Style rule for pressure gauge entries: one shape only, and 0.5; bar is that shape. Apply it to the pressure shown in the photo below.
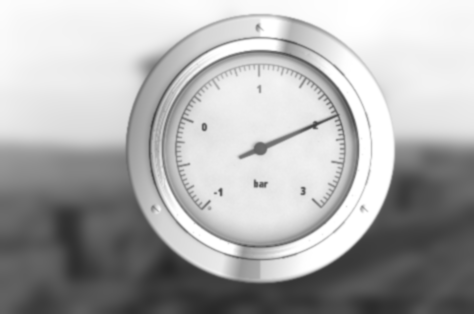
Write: 2; bar
